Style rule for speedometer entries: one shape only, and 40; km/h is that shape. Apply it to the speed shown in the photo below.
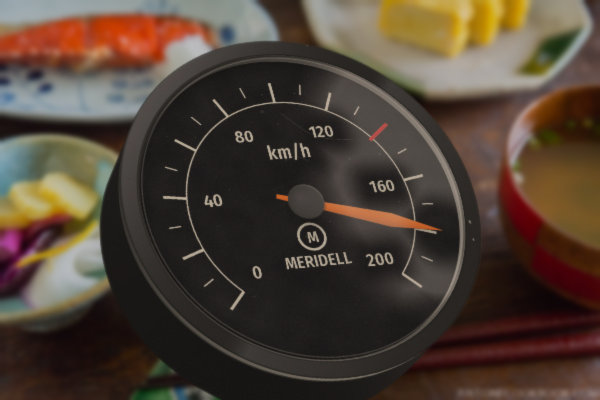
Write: 180; km/h
